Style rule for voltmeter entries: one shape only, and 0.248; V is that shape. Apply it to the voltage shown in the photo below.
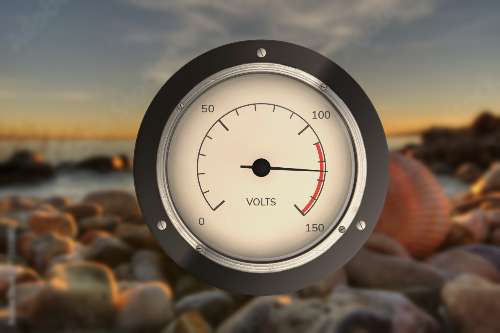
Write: 125; V
